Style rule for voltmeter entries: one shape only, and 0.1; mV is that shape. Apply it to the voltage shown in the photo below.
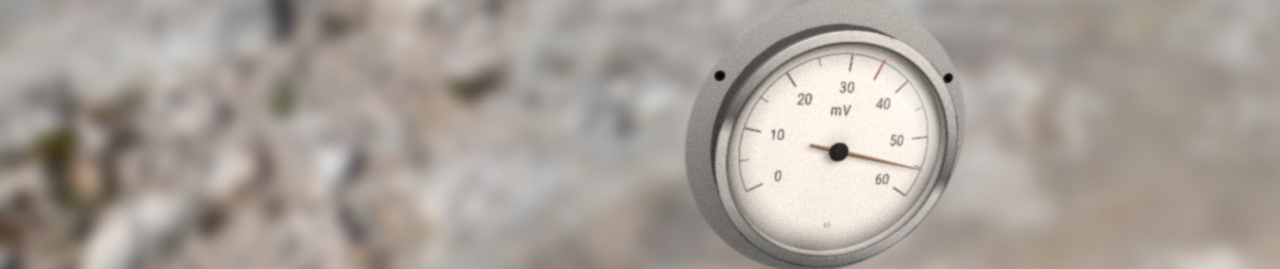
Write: 55; mV
